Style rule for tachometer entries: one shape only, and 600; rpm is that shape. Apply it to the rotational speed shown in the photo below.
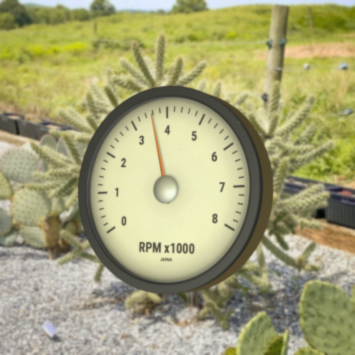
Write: 3600; rpm
